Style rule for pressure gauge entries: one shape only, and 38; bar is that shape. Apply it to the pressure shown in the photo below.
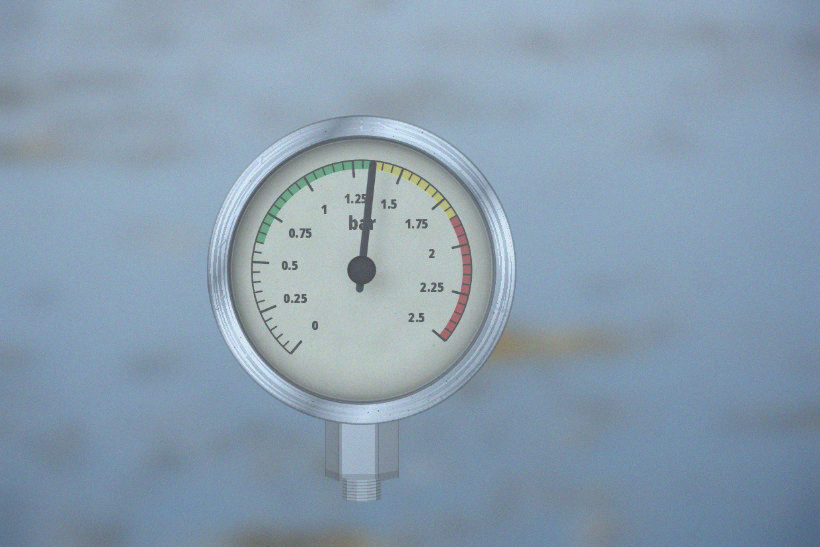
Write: 1.35; bar
